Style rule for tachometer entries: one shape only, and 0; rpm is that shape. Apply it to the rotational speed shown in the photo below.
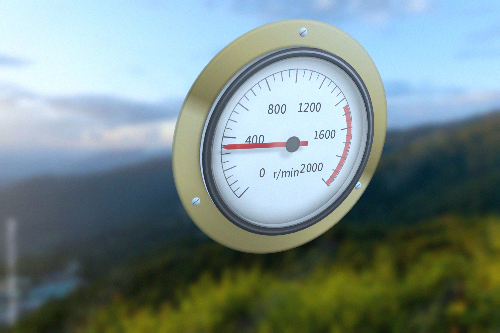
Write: 350; rpm
